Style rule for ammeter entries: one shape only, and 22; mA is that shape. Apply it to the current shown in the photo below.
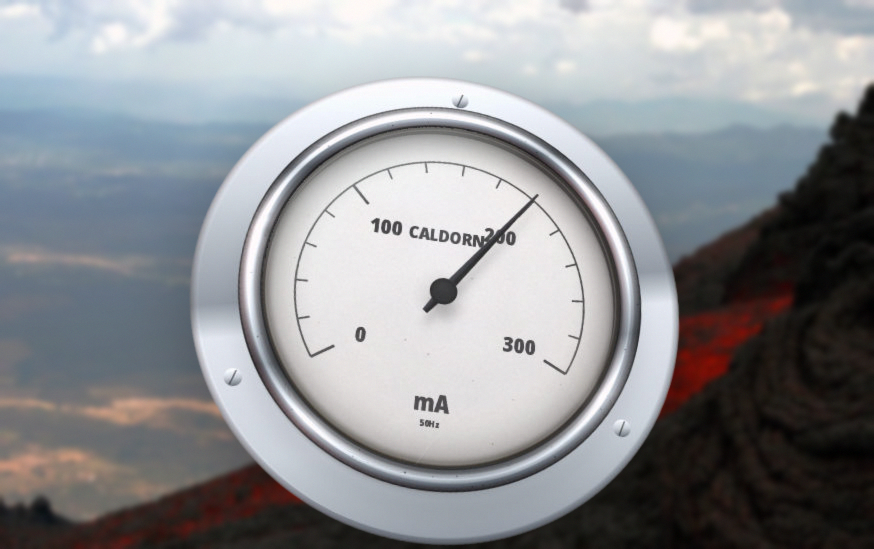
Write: 200; mA
